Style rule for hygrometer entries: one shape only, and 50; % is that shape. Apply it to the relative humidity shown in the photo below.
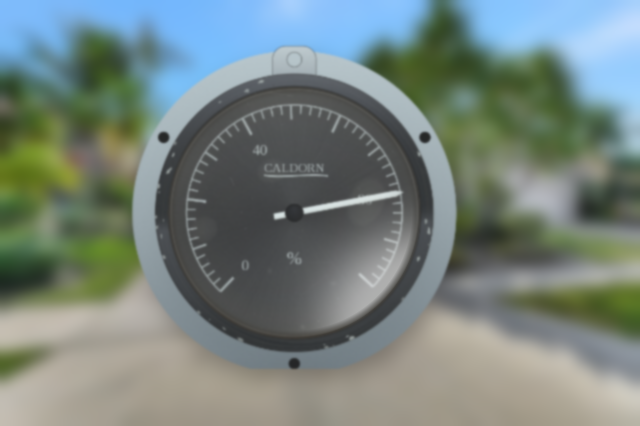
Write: 80; %
